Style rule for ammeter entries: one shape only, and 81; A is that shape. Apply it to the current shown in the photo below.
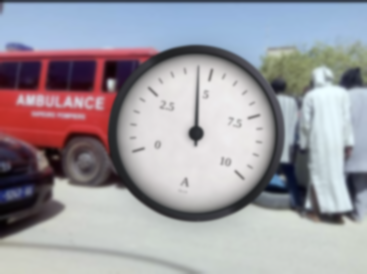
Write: 4.5; A
